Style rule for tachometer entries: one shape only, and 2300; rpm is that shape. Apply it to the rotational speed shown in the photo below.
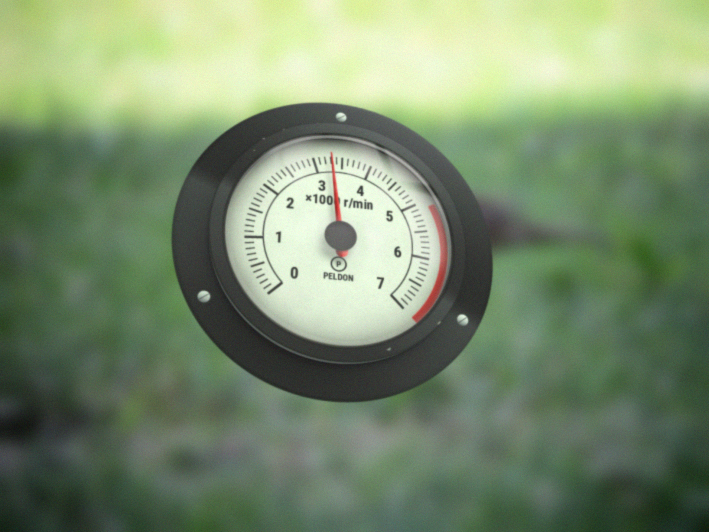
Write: 3300; rpm
